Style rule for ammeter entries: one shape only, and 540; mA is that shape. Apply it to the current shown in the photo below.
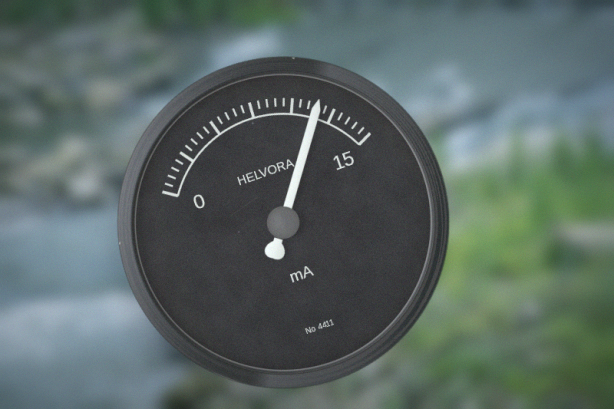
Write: 11.5; mA
